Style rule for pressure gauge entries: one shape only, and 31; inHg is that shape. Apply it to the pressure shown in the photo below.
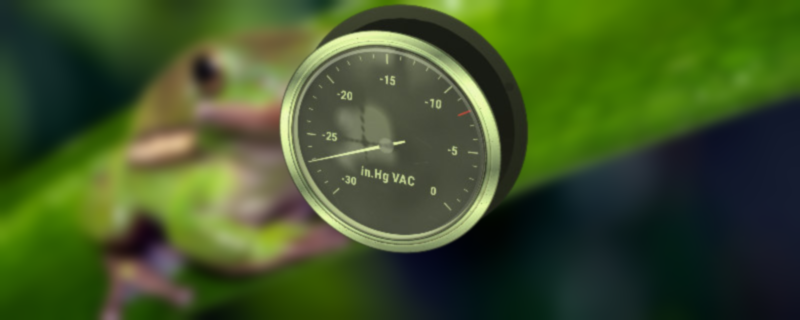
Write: -27; inHg
